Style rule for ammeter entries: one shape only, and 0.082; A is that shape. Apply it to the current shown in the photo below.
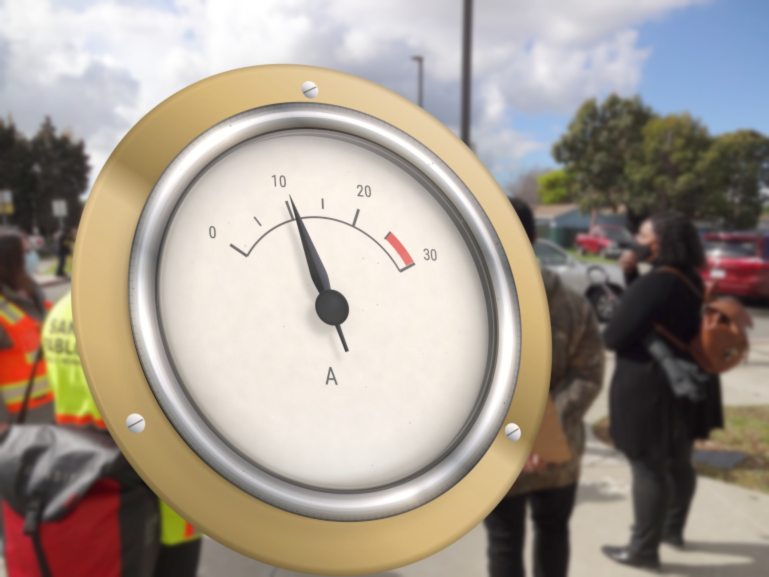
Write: 10; A
